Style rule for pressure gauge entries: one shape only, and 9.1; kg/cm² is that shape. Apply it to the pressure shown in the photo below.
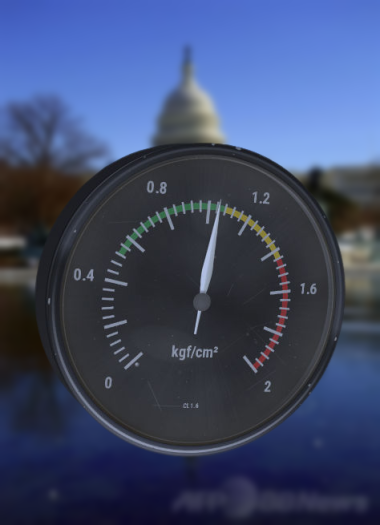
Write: 1.04; kg/cm²
